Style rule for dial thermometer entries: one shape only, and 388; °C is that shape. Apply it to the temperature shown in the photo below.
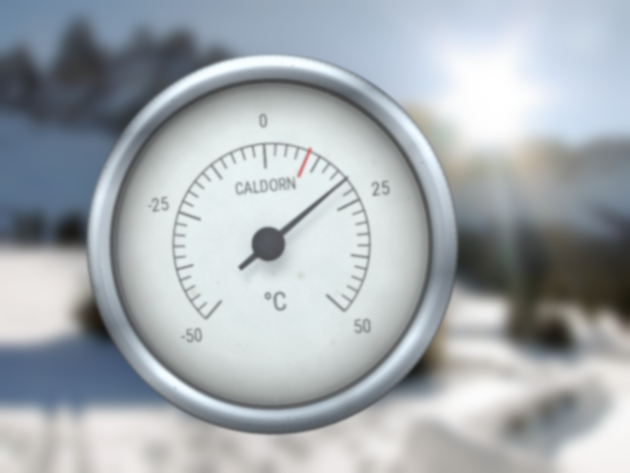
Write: 20; °C
